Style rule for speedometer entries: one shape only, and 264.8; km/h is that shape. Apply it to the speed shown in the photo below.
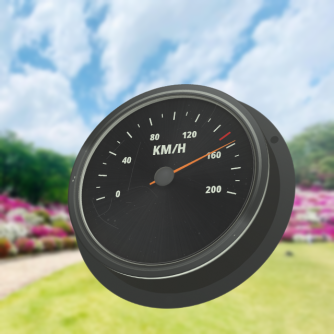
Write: 160; km/h
